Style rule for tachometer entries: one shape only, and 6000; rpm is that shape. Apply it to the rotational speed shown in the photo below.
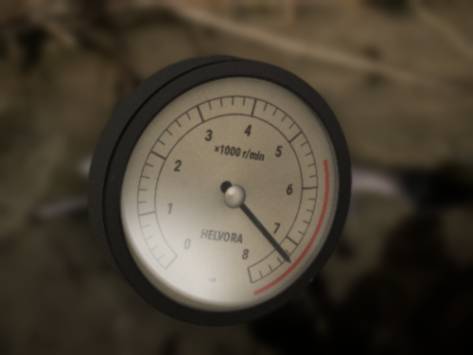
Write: 7300; rpm
